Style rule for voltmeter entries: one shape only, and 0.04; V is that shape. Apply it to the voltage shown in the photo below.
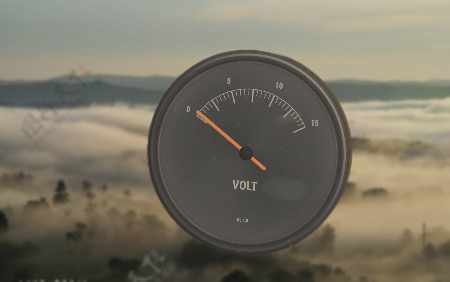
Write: 0.5; V
